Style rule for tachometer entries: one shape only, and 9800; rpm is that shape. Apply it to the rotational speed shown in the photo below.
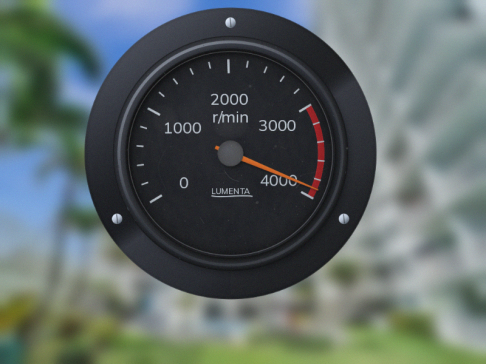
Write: 3900; rpm
